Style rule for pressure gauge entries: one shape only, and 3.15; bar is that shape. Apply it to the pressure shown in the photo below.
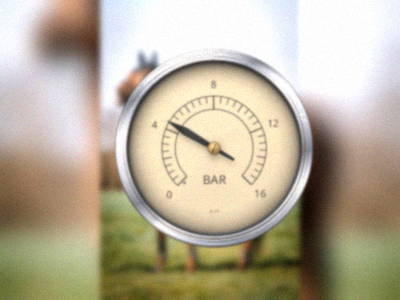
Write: 4.5; bar
